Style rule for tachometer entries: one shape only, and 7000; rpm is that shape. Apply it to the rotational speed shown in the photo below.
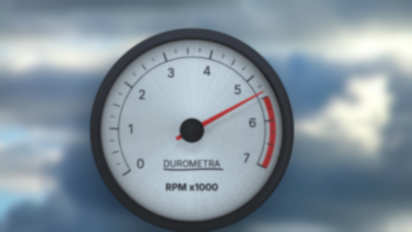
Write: 5375; rpm
